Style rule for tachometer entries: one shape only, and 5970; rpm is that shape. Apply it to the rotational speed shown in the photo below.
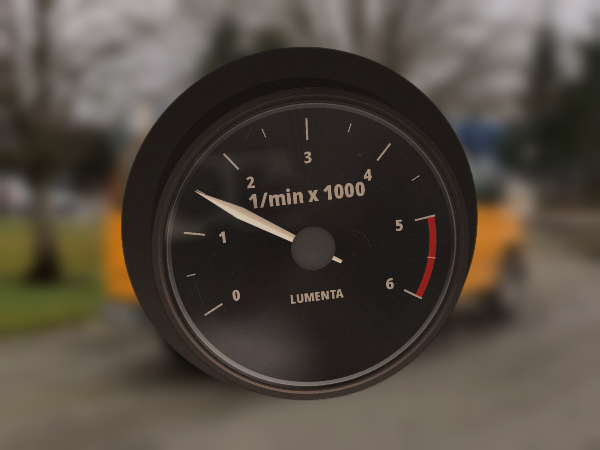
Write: 1500; rpm
